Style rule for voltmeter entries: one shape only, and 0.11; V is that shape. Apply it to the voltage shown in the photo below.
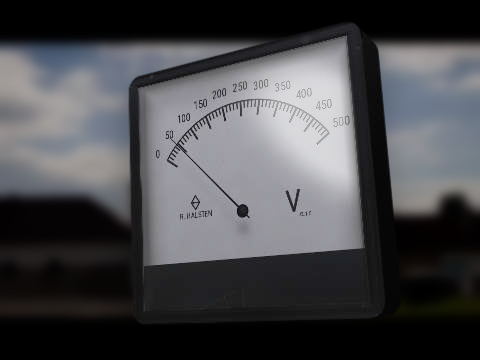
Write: 50; V
